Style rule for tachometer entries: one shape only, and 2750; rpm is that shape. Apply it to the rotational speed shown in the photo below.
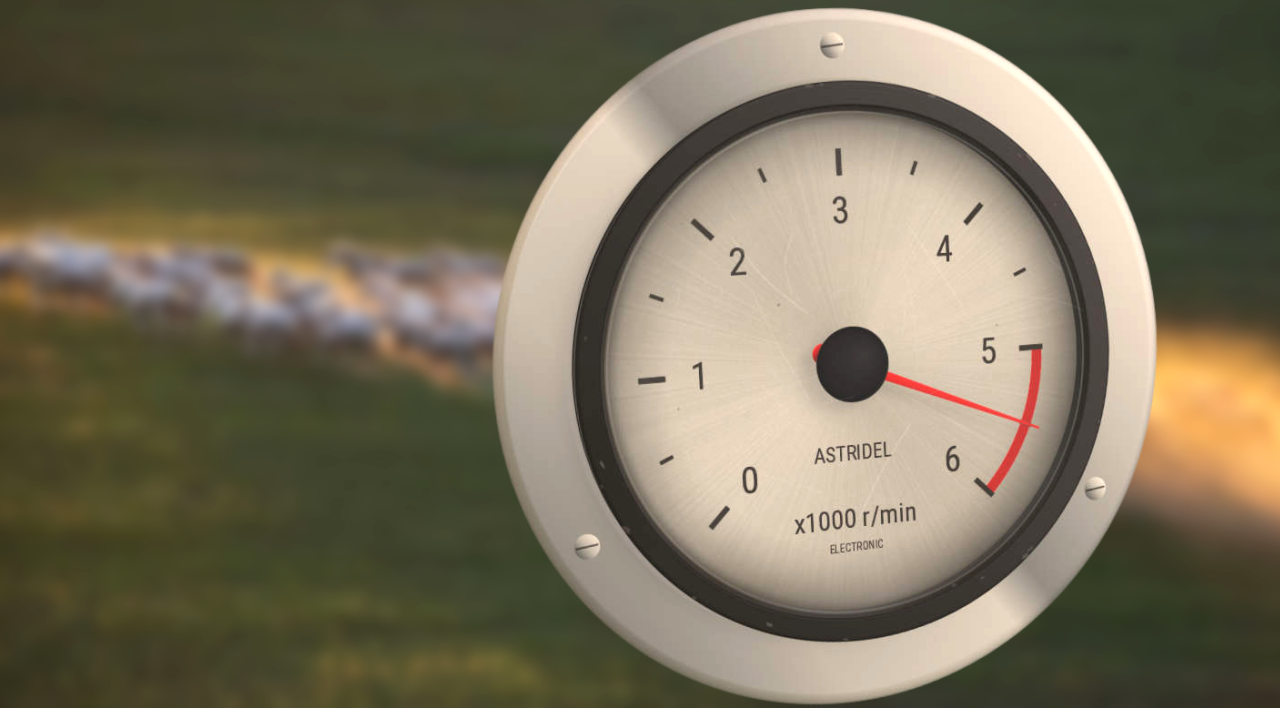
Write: 5500; rpm
